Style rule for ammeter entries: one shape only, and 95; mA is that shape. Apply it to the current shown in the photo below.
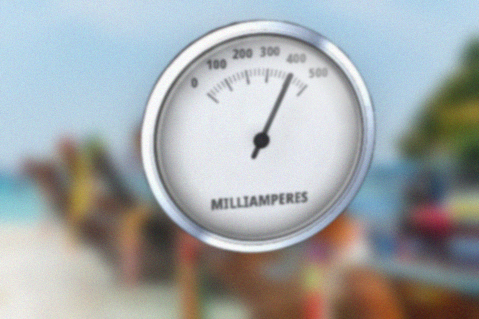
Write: 400; mA
